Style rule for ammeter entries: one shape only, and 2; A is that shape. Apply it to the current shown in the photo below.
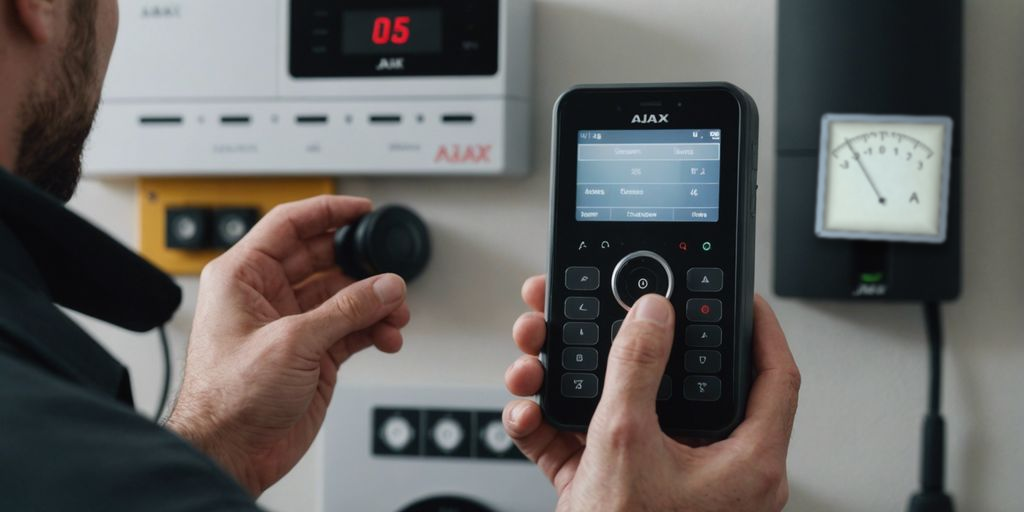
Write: -2; A
